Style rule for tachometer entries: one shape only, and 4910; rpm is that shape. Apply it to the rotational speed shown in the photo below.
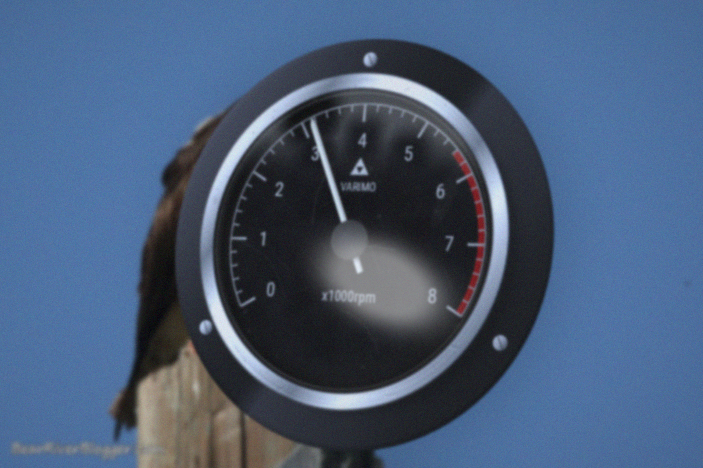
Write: 3200; rpm
